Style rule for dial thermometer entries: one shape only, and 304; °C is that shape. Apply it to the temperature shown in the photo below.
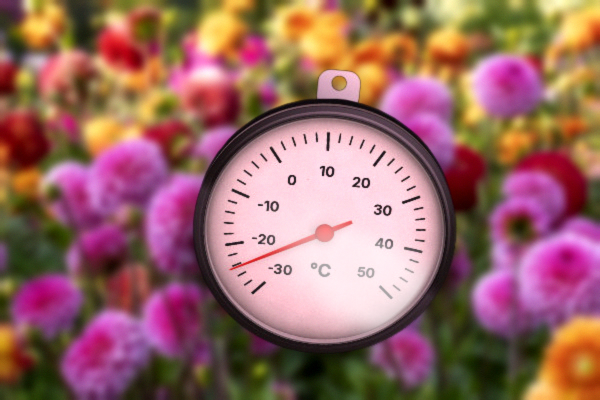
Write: -24; °C
